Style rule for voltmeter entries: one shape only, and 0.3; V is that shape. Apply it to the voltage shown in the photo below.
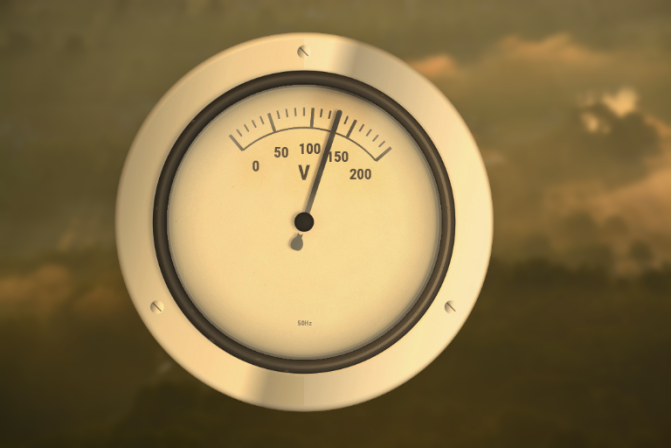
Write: 130; V
